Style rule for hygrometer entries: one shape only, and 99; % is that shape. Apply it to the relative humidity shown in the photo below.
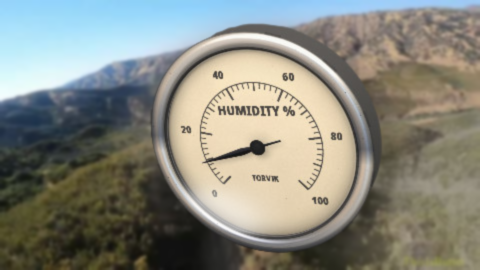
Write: 10; %
